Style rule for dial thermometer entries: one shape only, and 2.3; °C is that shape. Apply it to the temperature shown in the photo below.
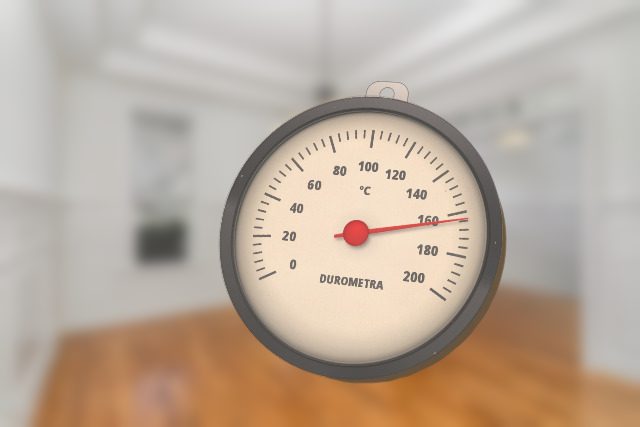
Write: 164; °C
